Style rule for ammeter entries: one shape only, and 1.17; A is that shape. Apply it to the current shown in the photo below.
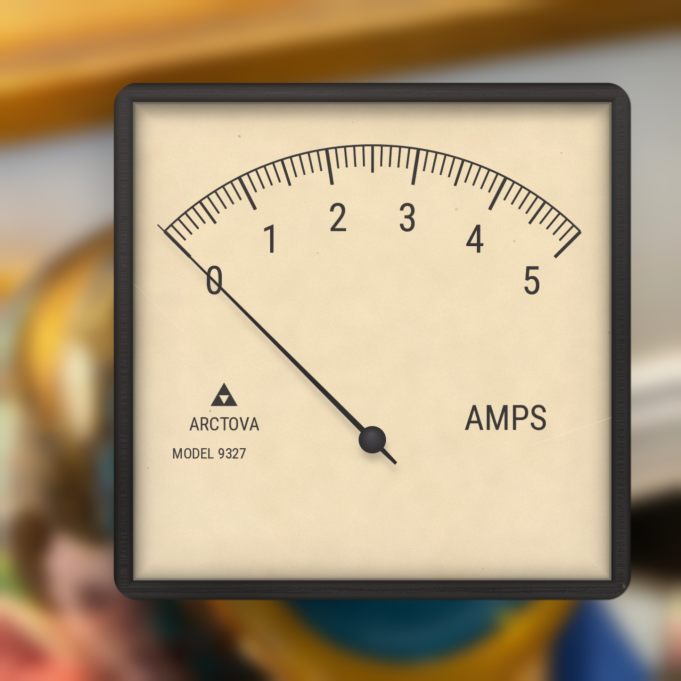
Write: 0; A
